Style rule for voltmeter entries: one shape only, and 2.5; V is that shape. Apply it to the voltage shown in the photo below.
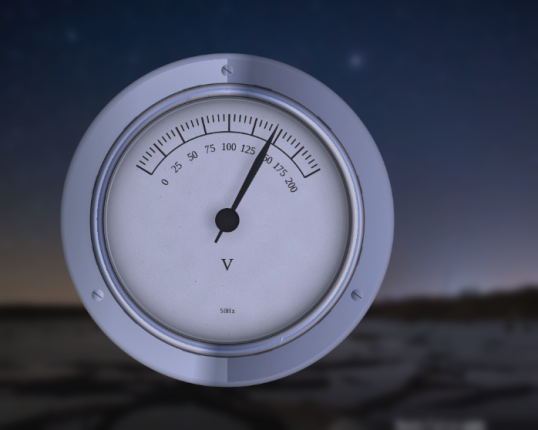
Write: 145; V
